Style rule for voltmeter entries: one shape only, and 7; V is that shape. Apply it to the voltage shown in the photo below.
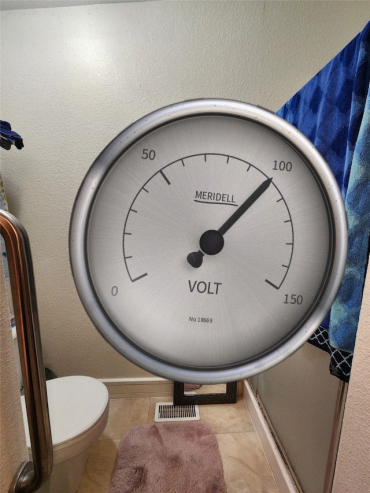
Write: 100; V
